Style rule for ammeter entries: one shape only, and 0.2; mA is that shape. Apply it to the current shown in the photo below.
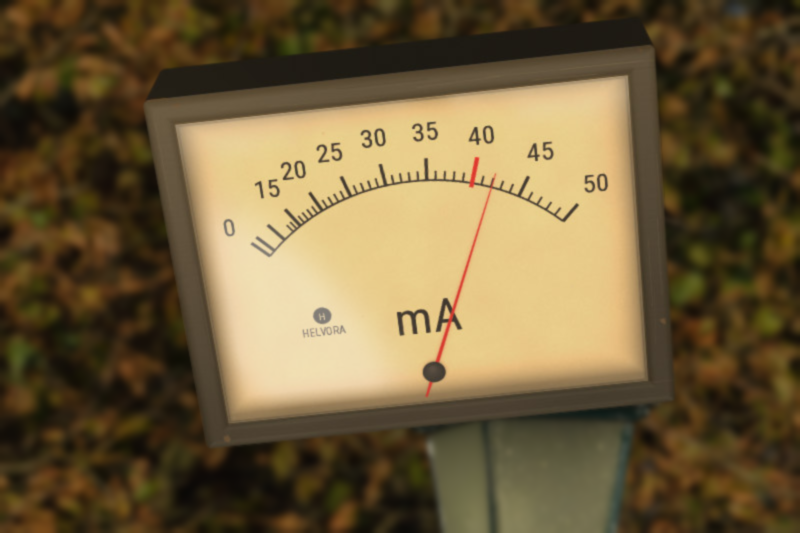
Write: 42; mA
